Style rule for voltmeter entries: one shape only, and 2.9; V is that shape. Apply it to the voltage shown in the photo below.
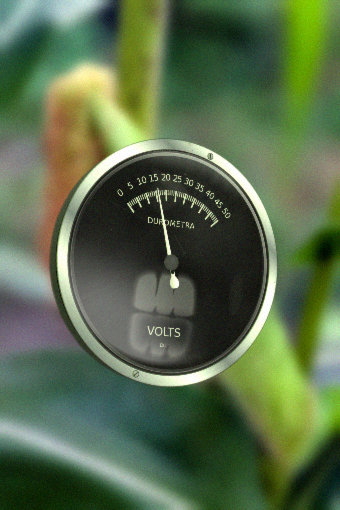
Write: 15; V
